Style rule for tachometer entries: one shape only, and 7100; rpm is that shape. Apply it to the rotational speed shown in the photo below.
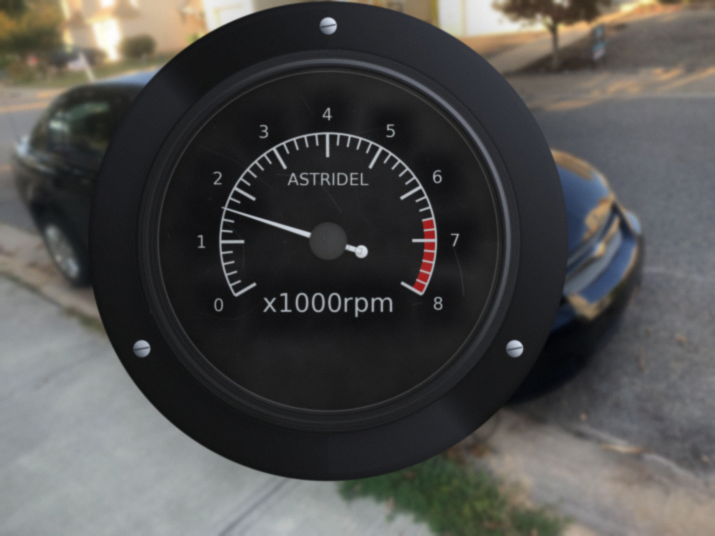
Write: 1600; rpm
